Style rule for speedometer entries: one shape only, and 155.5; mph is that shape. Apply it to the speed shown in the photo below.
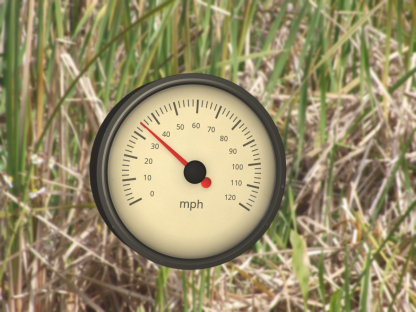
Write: 34; mph
